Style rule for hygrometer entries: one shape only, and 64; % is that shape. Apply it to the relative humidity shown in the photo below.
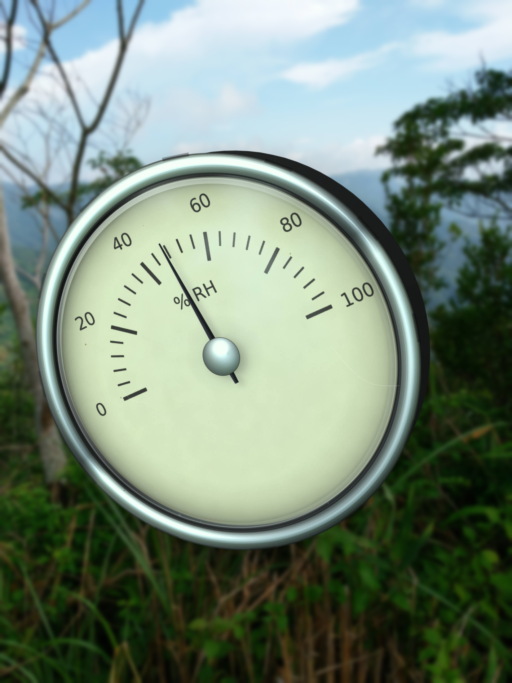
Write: 48; %
